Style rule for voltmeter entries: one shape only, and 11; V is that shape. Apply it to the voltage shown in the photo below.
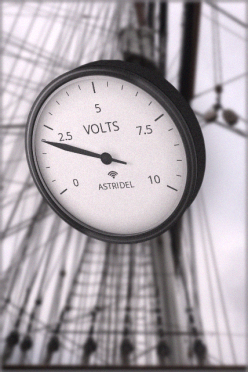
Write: 2; V
